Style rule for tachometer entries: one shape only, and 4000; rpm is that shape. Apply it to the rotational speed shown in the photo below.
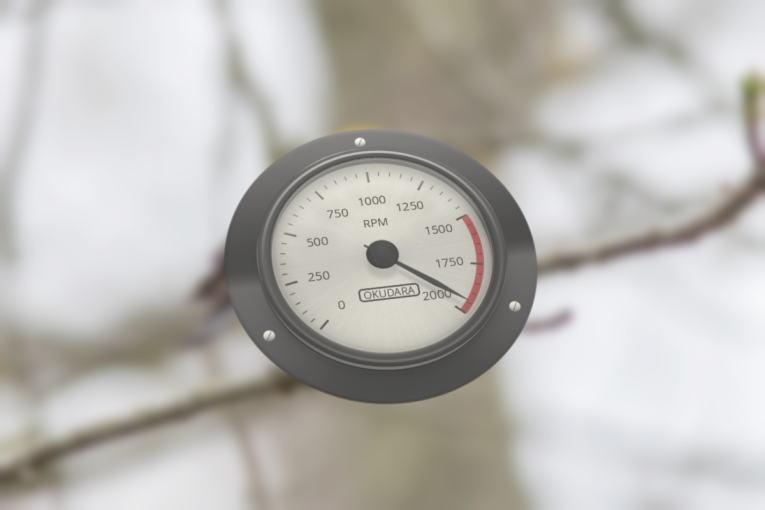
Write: 1950; rpm
